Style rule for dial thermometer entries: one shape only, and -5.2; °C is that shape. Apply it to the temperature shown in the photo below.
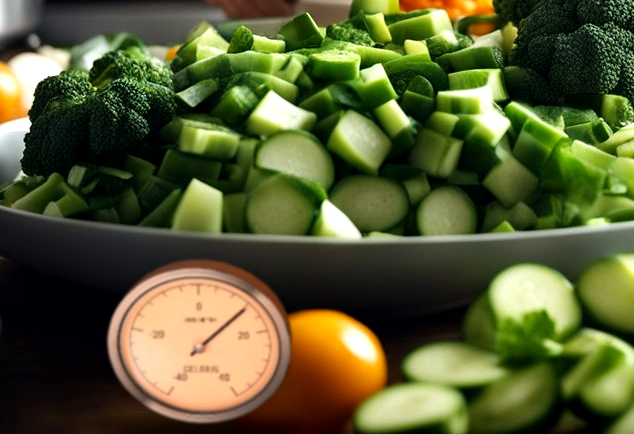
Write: 12; °C
